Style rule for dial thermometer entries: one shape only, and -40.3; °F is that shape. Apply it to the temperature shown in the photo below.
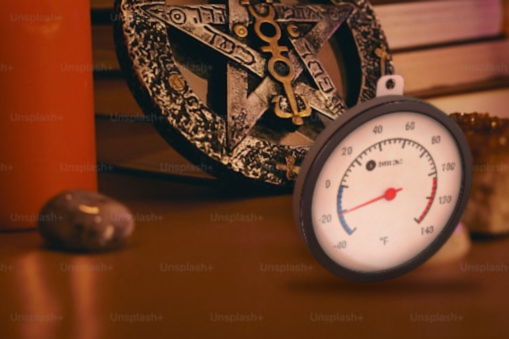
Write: -20; °F
